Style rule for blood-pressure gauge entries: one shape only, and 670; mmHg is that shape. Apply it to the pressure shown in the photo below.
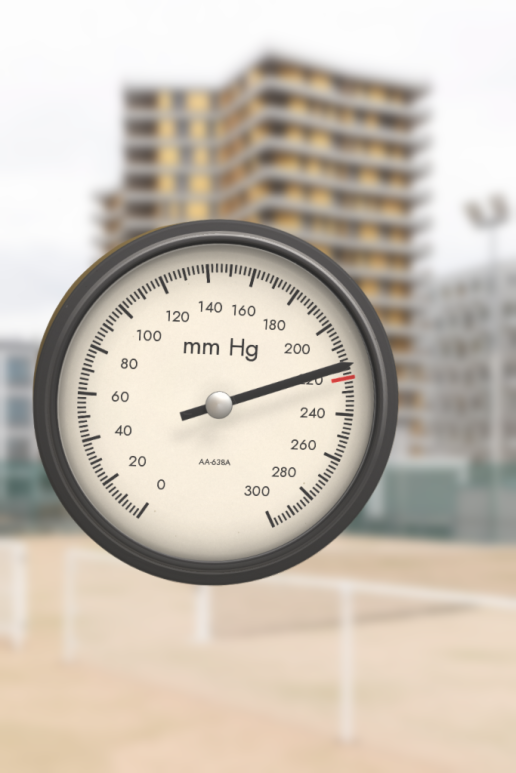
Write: 218; mmHg
